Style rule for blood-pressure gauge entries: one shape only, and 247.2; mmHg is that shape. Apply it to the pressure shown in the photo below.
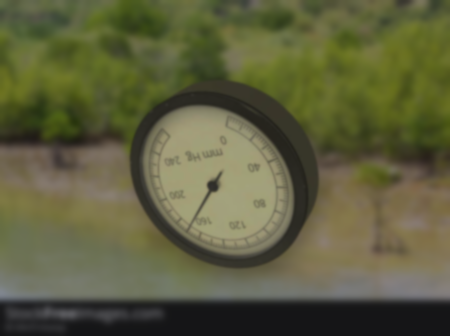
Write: 170; mmHg
